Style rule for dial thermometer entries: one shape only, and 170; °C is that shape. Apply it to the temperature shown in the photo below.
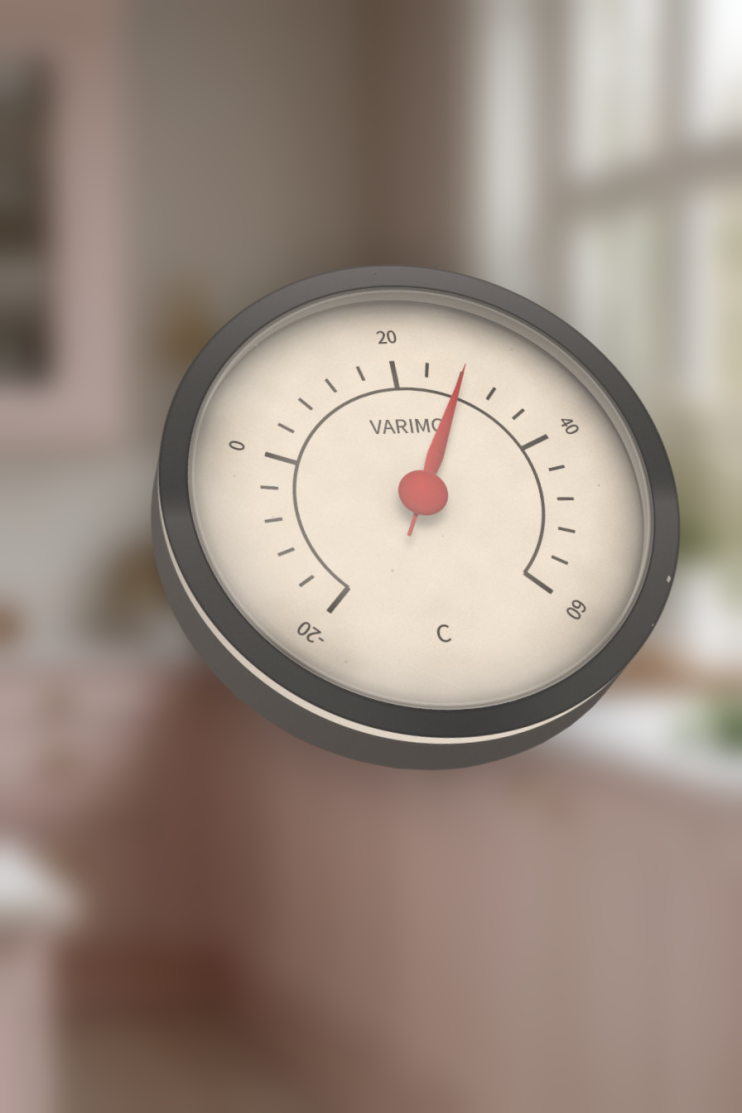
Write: 28; °C
